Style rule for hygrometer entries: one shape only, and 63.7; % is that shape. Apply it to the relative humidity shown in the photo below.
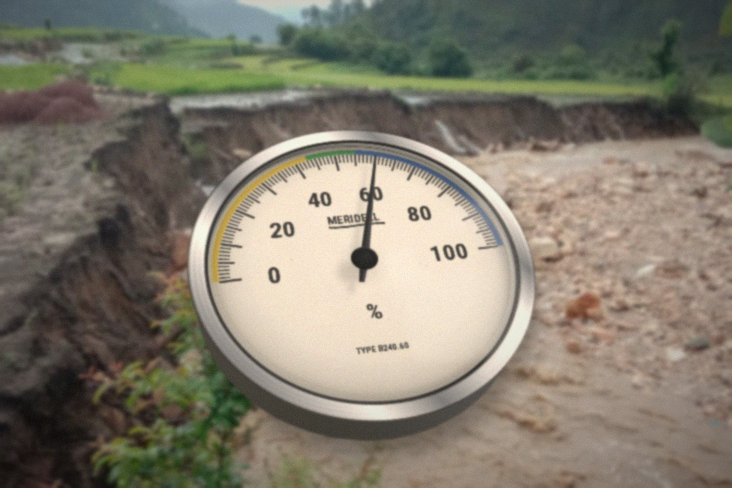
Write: 60; %
